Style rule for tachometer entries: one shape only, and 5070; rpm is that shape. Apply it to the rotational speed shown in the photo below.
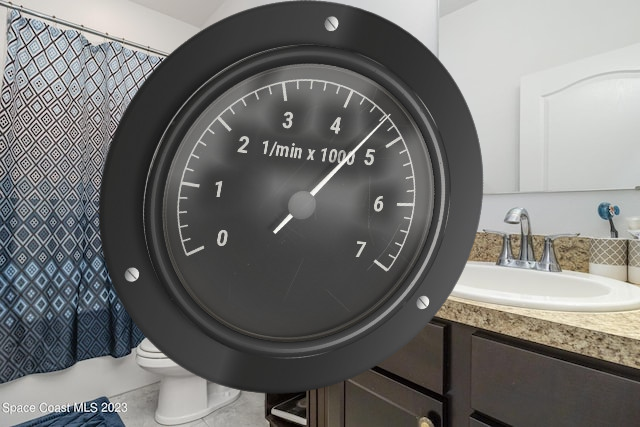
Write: 4600; rpm
